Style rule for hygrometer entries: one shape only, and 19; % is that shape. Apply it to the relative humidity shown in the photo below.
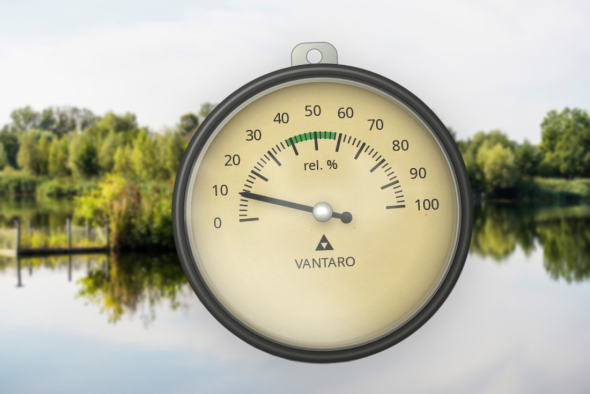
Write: 10; %
